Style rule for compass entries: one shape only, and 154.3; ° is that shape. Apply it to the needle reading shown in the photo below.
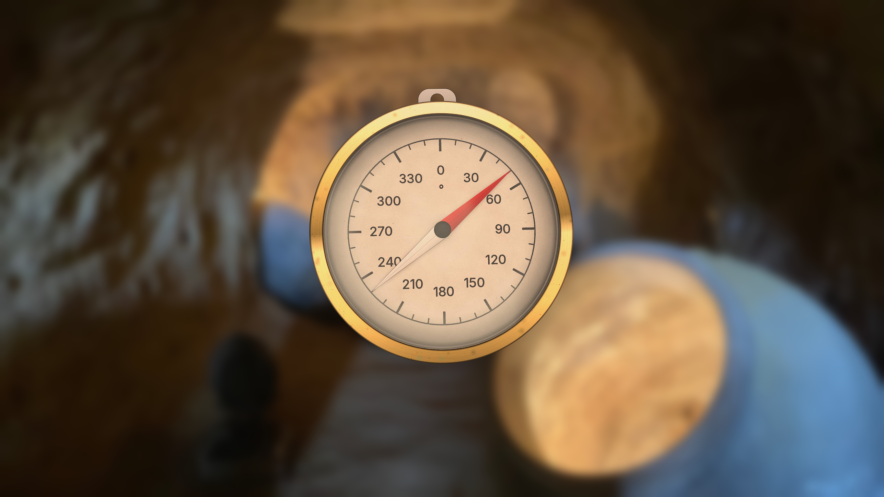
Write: 50; °
